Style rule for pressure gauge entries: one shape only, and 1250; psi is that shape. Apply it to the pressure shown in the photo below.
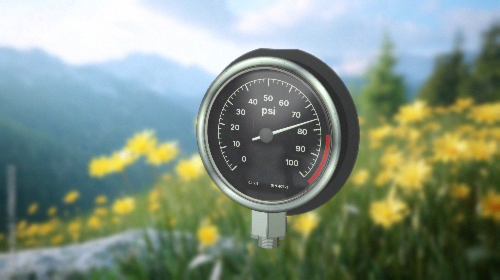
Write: 76; psi
